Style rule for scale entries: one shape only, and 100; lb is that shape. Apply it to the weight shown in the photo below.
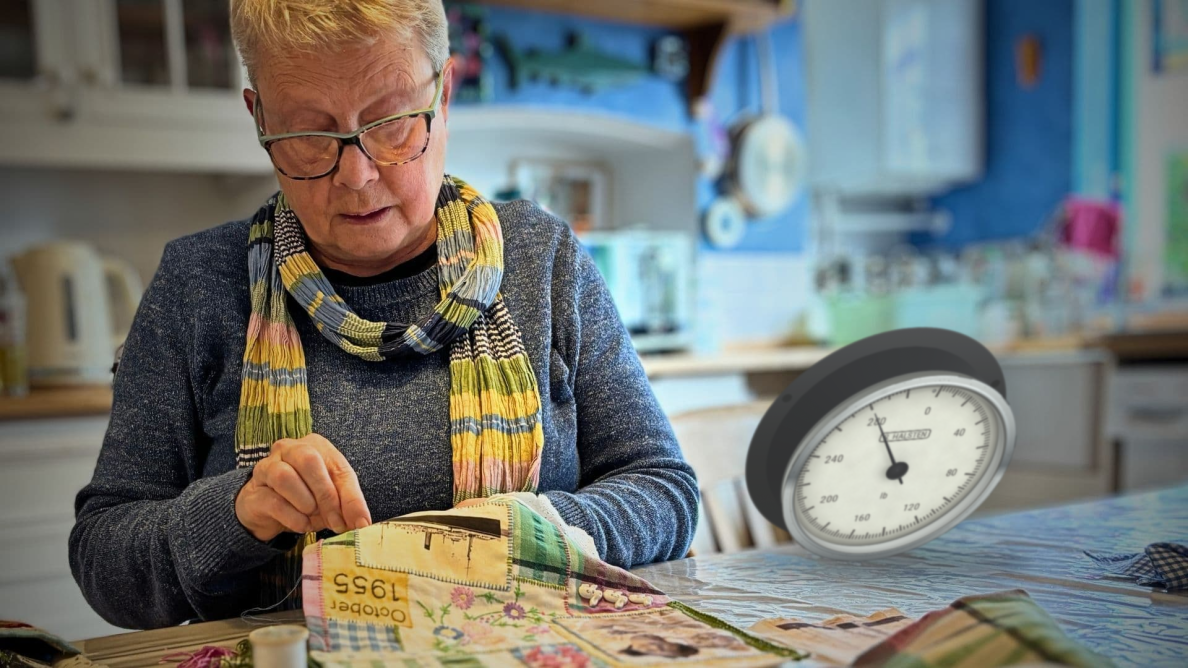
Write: 280; lb
